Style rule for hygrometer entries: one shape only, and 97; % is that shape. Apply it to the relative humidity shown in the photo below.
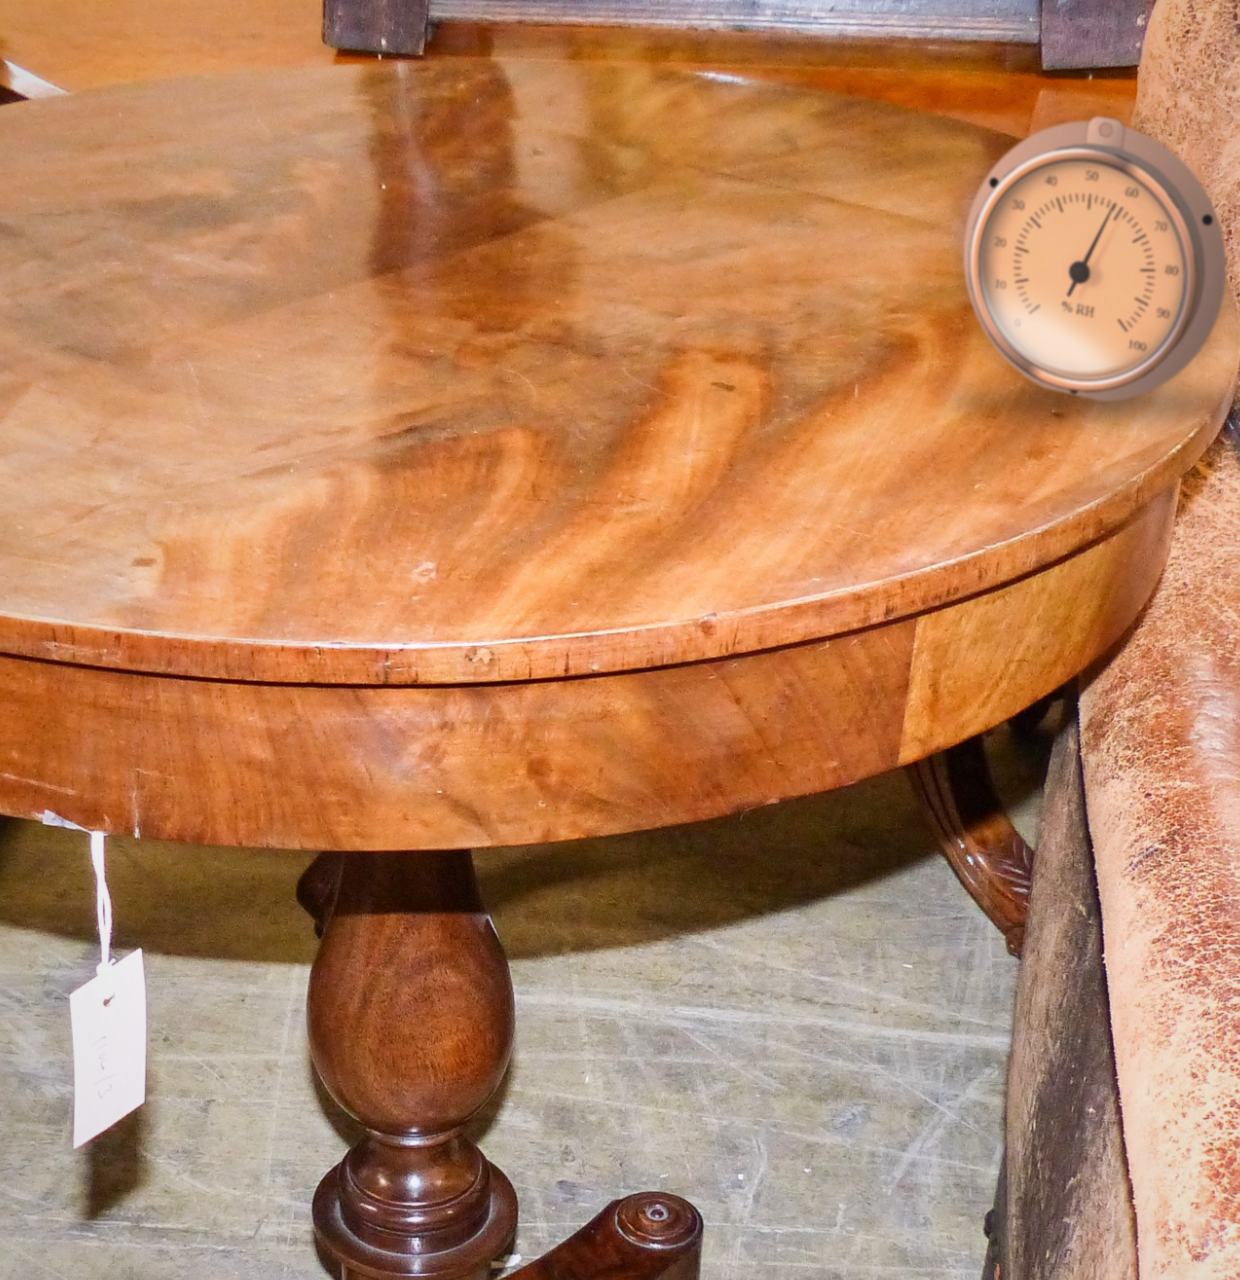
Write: 58; %
